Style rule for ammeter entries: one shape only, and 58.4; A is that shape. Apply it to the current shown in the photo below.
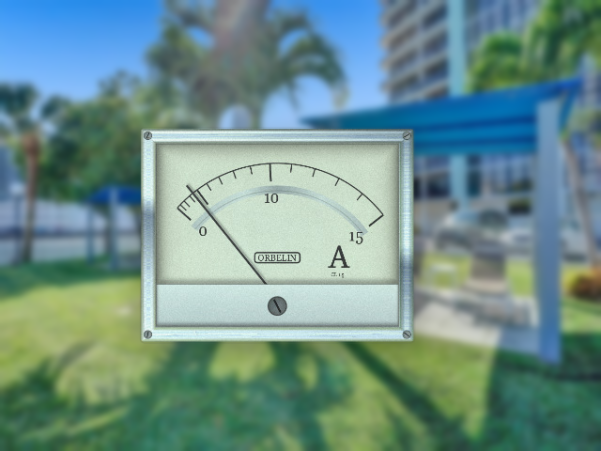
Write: 4.5; A
